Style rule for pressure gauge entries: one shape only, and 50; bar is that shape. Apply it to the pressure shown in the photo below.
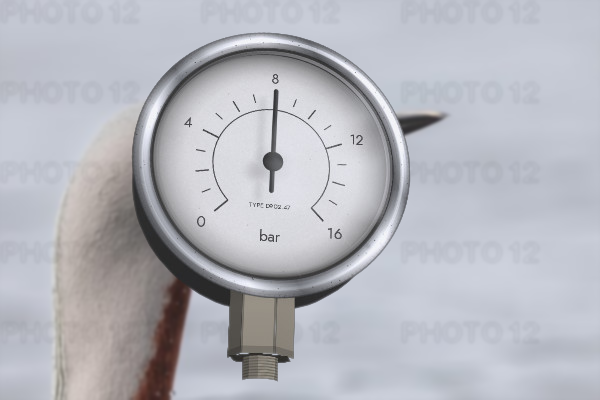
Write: 8; bar
